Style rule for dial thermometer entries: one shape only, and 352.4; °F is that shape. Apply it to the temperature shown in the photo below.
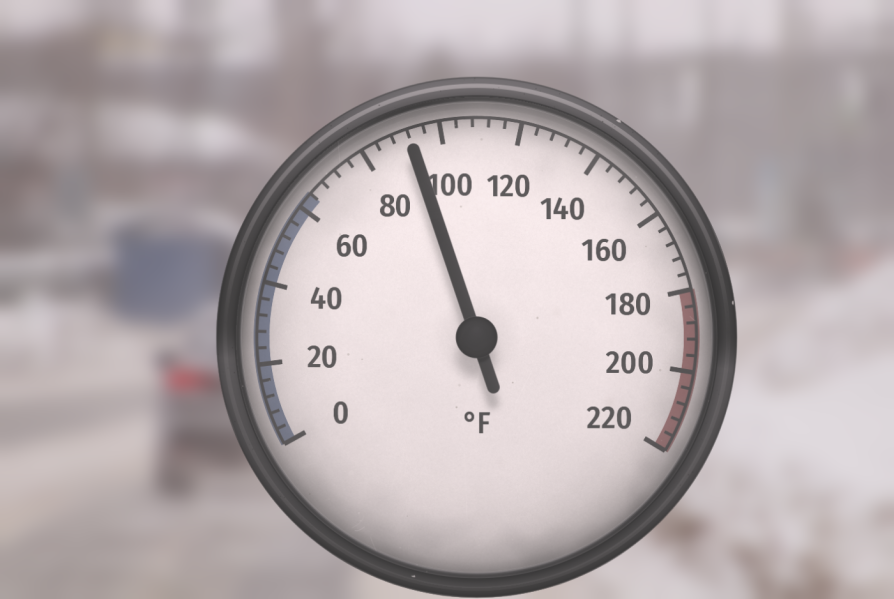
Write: 92; °F
